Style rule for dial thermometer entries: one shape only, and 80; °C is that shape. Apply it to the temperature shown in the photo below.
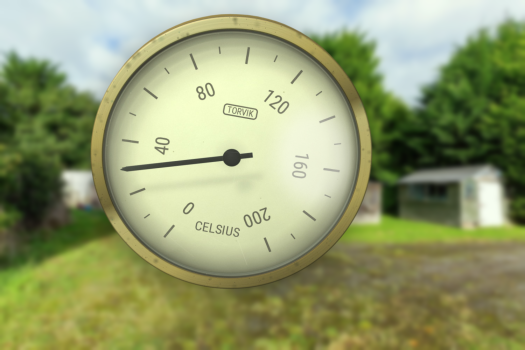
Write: 30; °C
